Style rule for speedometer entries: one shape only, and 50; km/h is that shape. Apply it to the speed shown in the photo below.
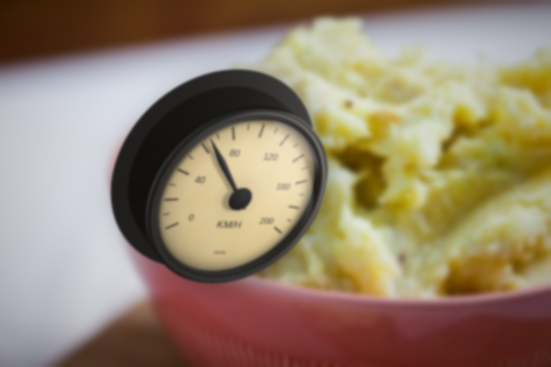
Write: 65; km/h
